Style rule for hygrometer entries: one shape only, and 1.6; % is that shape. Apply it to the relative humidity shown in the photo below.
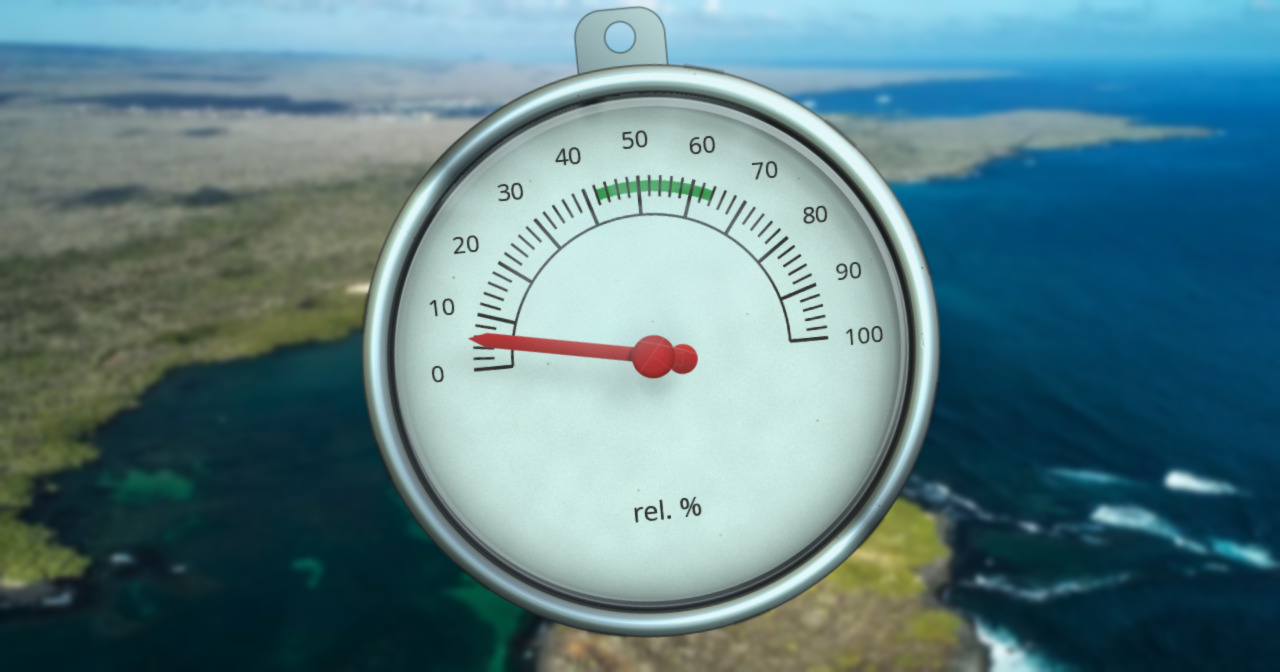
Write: 6; %
